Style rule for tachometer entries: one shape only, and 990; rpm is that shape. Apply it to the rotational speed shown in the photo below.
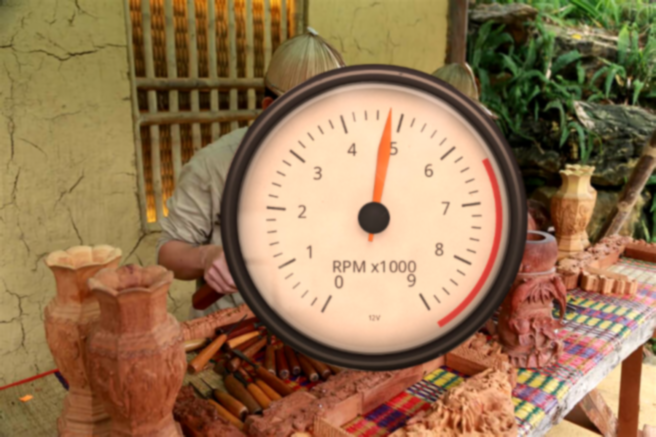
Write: 4800; rpm
